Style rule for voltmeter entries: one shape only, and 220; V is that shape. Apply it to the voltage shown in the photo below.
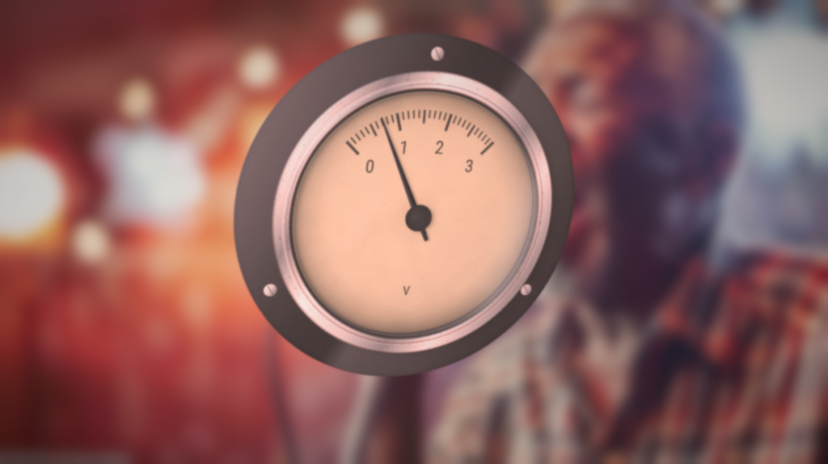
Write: 0.7; V
